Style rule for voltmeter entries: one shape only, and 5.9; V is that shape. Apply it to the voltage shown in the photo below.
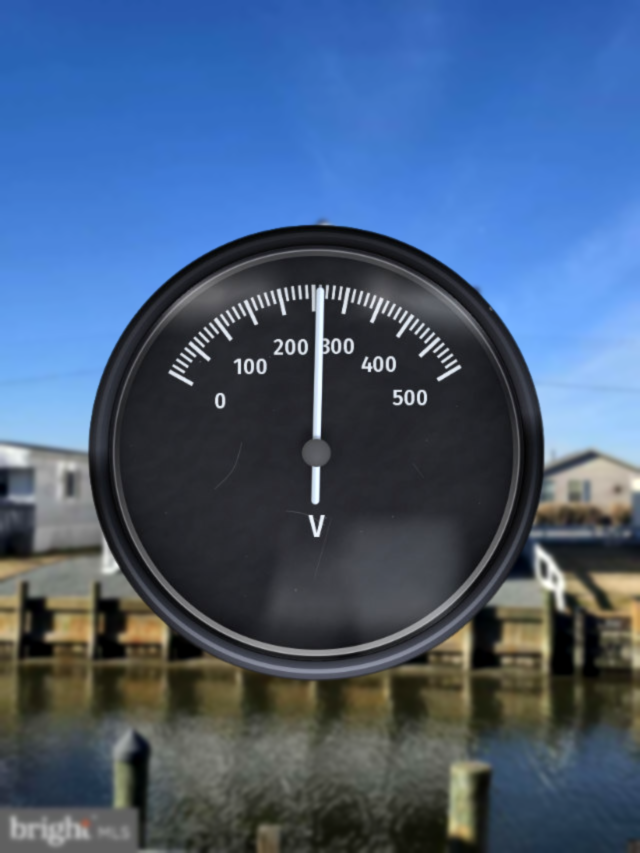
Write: 260; V
